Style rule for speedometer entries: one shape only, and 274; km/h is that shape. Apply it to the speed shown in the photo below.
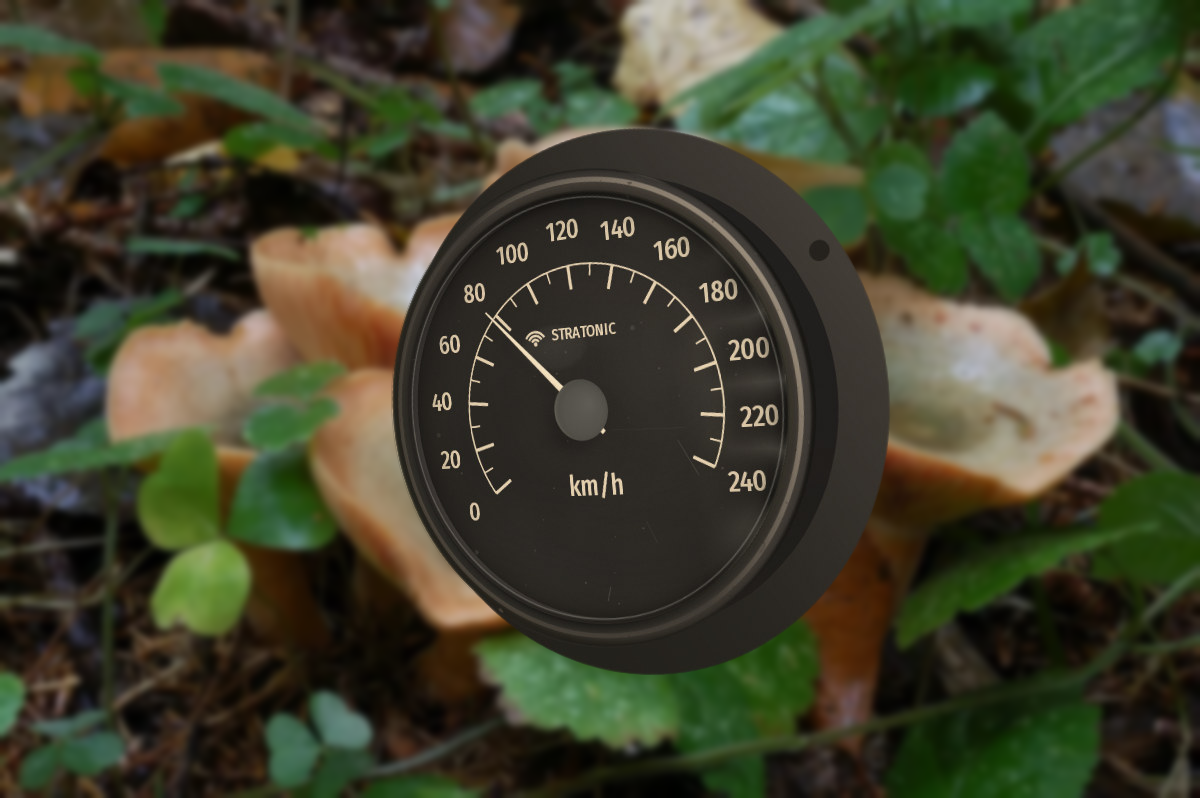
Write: 80; km/h
